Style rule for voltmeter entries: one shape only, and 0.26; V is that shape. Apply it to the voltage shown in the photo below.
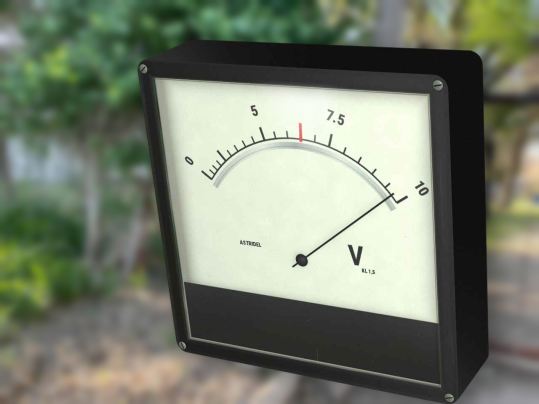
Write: 9.75; V
